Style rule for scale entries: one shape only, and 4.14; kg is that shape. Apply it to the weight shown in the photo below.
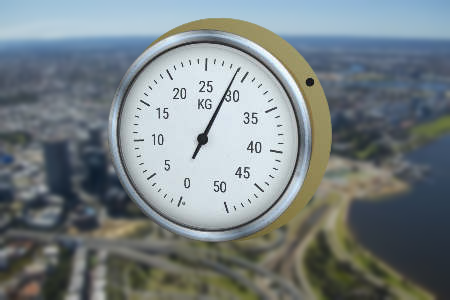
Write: 29; kg
